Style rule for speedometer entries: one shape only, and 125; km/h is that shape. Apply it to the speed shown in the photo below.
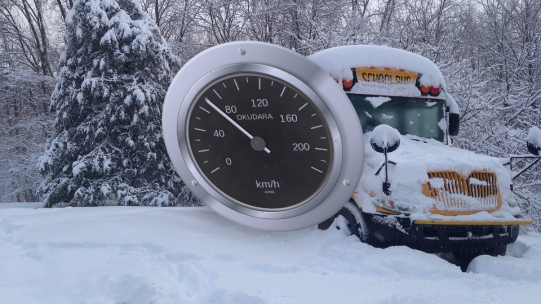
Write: 70; km/h
